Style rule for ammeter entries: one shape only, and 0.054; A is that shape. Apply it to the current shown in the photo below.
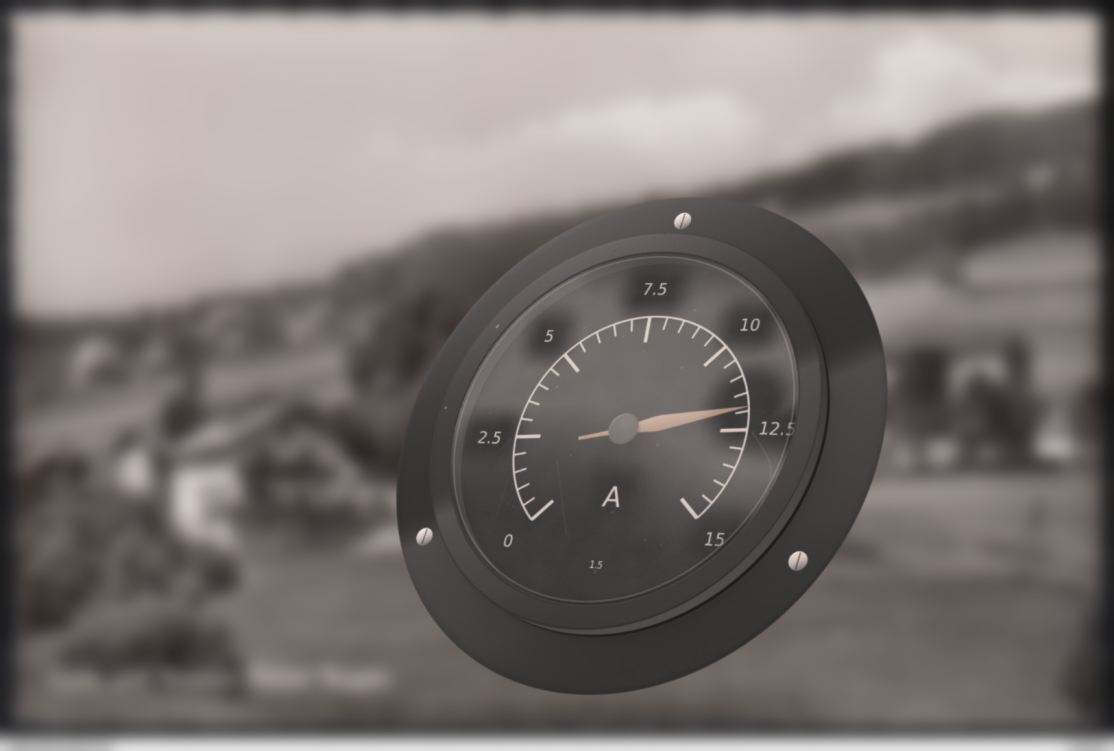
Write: 12; A
